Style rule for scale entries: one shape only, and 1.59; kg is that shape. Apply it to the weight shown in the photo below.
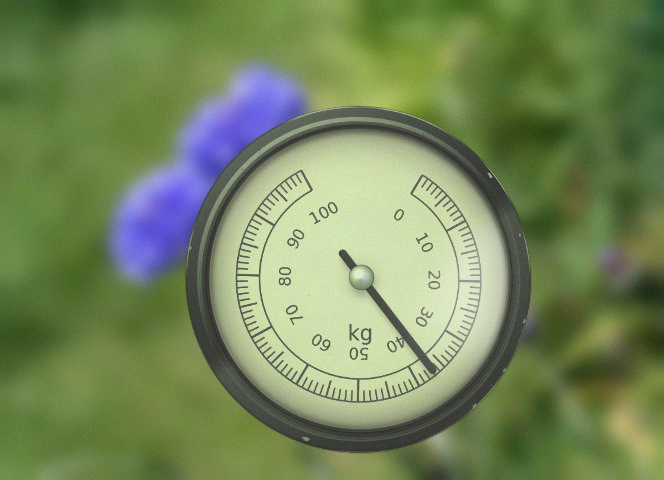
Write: 37; kg
